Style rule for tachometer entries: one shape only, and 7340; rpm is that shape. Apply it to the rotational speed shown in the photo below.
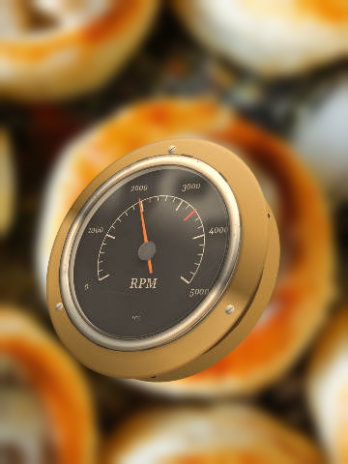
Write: 2000; rpm
